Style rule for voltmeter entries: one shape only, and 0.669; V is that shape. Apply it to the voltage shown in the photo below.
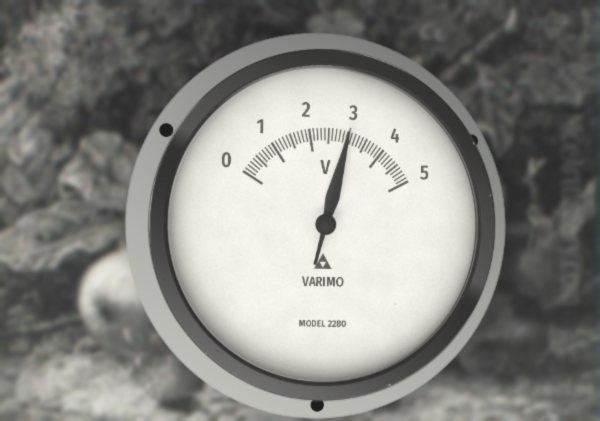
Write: 3; V
